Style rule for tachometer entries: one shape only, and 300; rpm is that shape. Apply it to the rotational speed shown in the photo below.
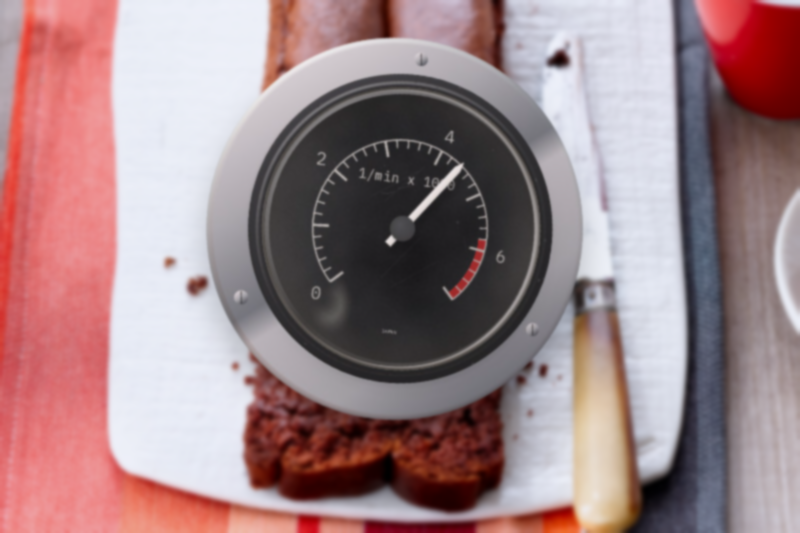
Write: 4400; rpm
